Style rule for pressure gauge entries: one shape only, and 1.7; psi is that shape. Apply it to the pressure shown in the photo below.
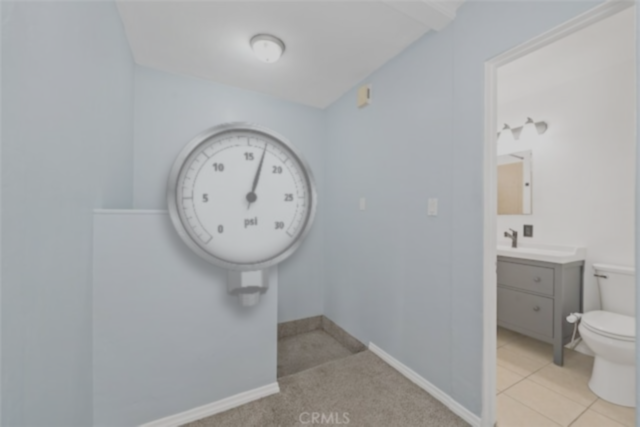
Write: 17; psi
